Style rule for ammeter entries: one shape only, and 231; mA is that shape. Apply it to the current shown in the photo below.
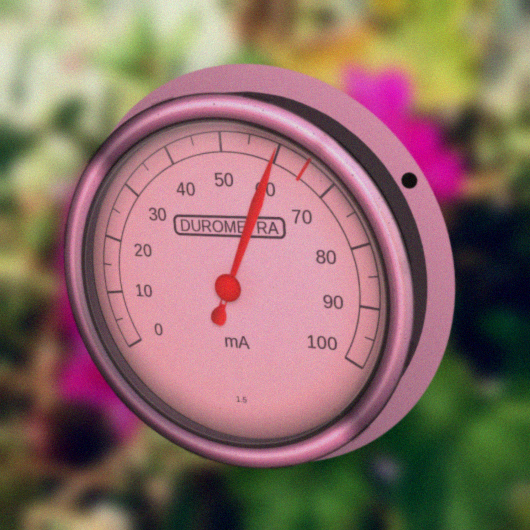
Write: 60; mA
